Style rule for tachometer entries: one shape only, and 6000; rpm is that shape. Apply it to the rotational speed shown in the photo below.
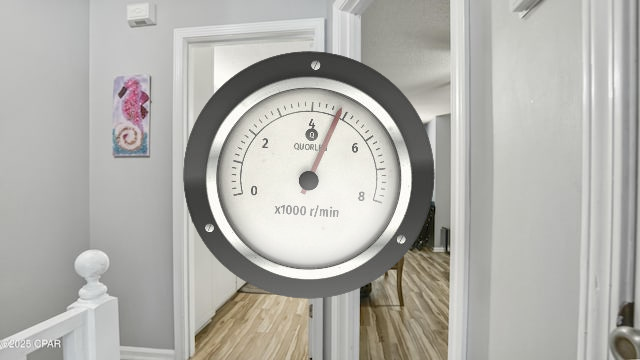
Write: 4800; rpm
